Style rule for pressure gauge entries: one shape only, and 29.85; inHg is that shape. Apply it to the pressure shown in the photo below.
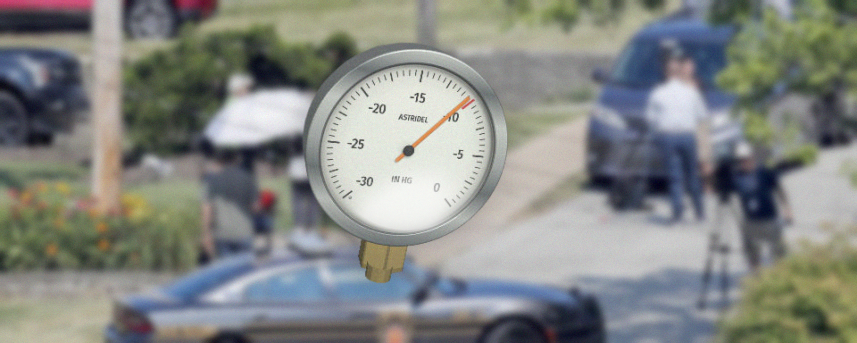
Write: -10.5; inHg
